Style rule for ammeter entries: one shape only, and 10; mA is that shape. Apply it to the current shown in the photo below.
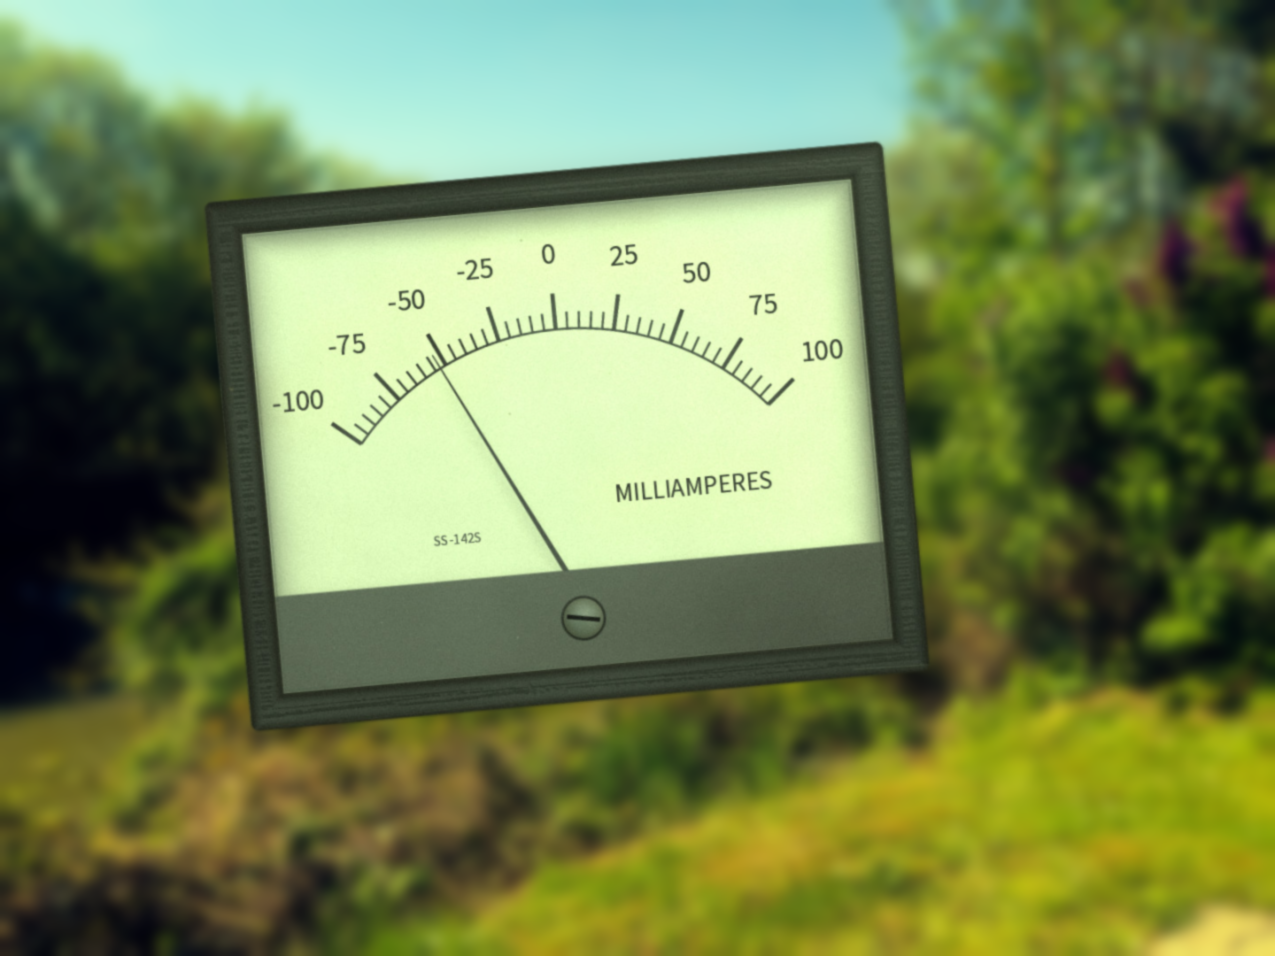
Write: -52.5; mA
